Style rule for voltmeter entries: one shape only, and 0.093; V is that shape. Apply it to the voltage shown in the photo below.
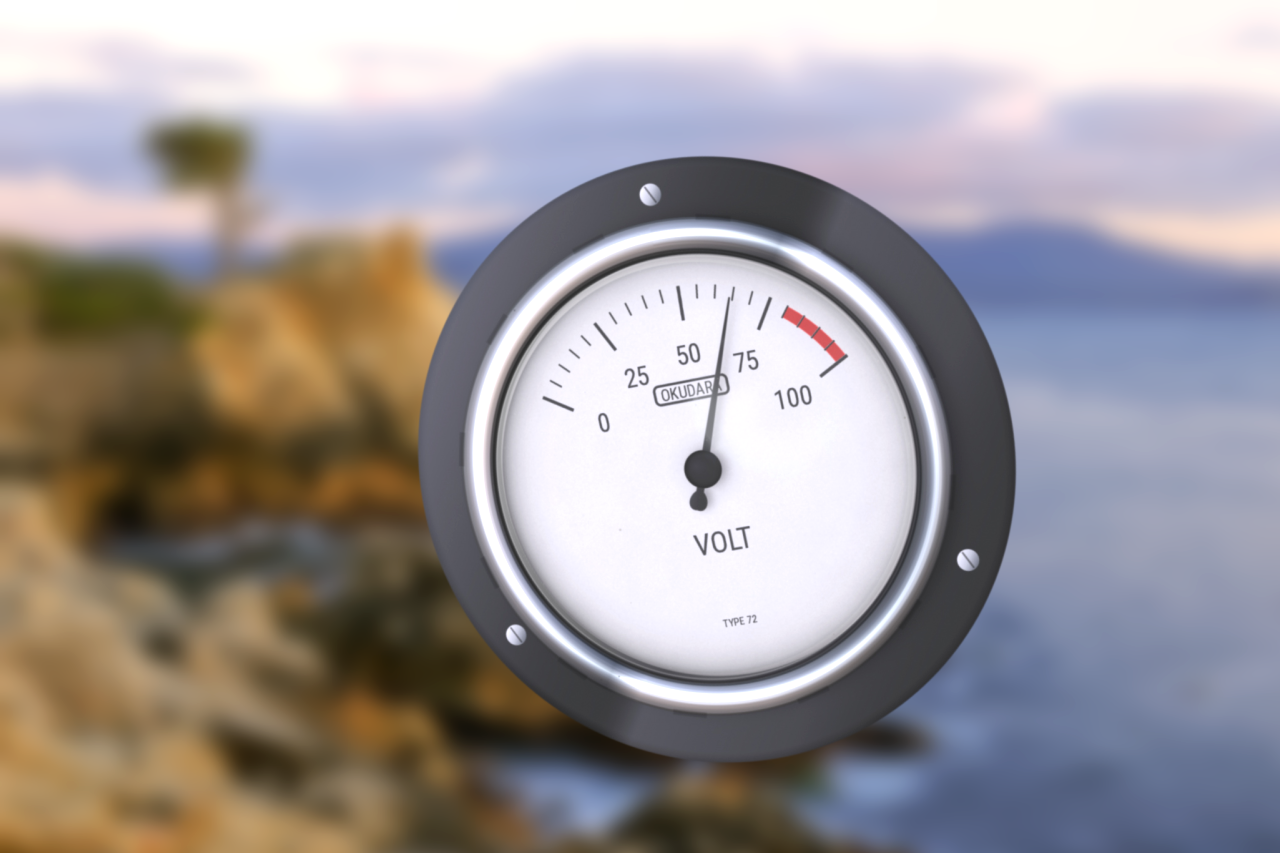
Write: 65; V
